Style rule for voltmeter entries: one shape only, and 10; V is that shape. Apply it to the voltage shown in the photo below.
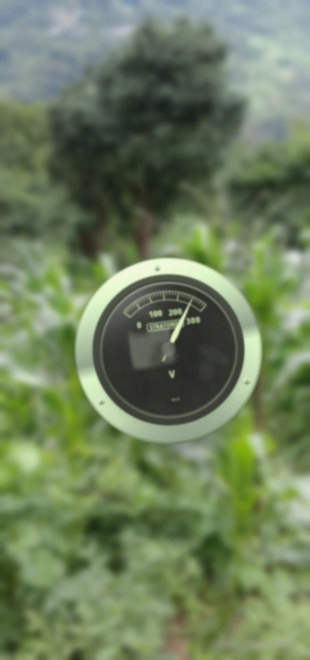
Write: 250; V
